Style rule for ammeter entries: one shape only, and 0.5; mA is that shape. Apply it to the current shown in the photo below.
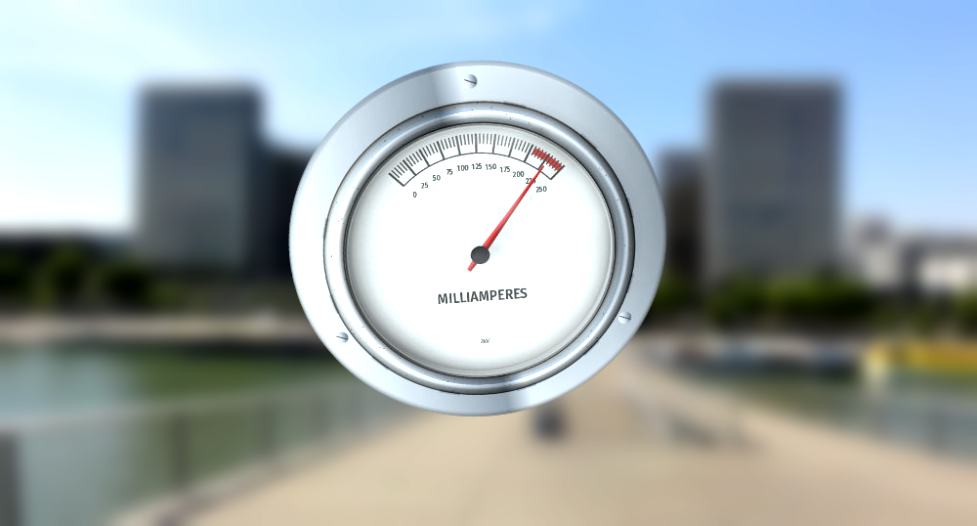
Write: 225; mA
